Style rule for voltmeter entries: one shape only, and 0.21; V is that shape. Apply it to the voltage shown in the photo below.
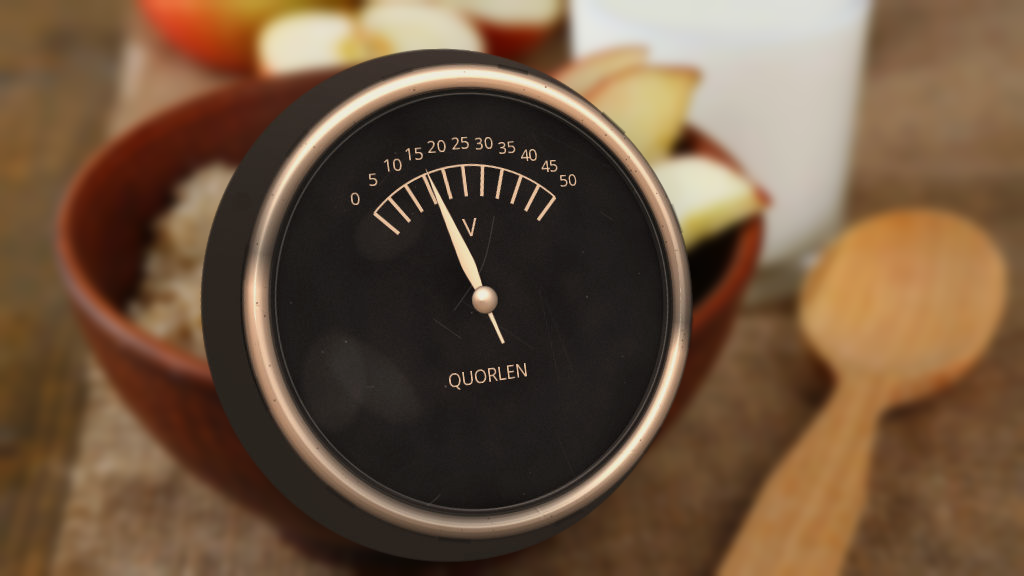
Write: 15; V
